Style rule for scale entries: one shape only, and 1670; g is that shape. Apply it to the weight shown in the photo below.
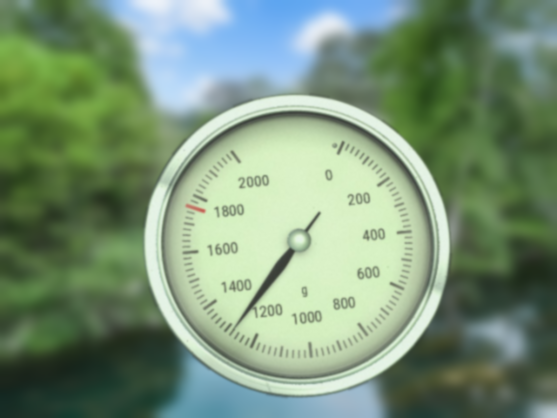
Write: 1280; g
